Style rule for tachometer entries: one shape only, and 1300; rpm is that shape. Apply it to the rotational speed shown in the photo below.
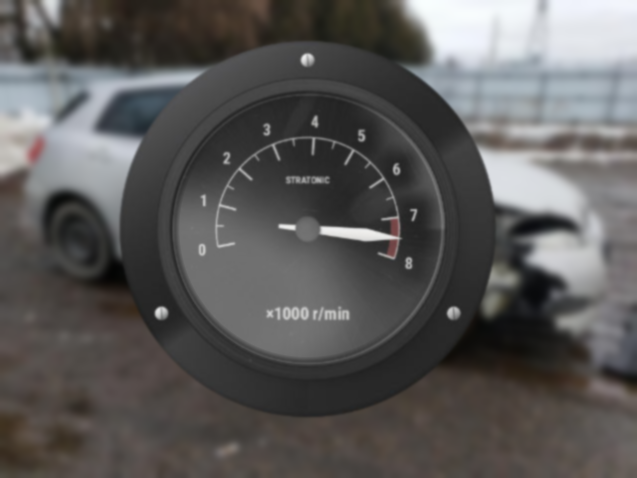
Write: 7500; rpm
